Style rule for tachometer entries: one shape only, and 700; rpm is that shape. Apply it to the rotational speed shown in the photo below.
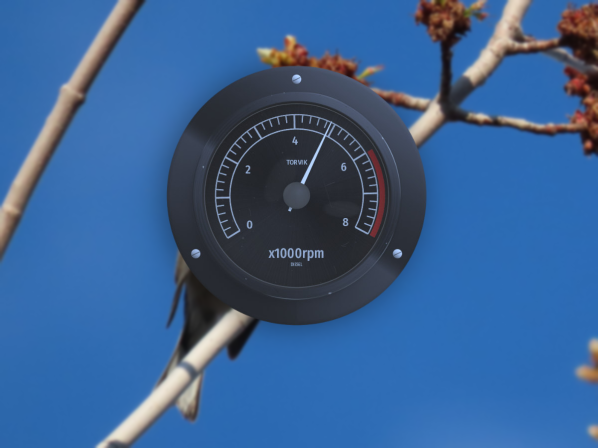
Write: 4900; rpm
